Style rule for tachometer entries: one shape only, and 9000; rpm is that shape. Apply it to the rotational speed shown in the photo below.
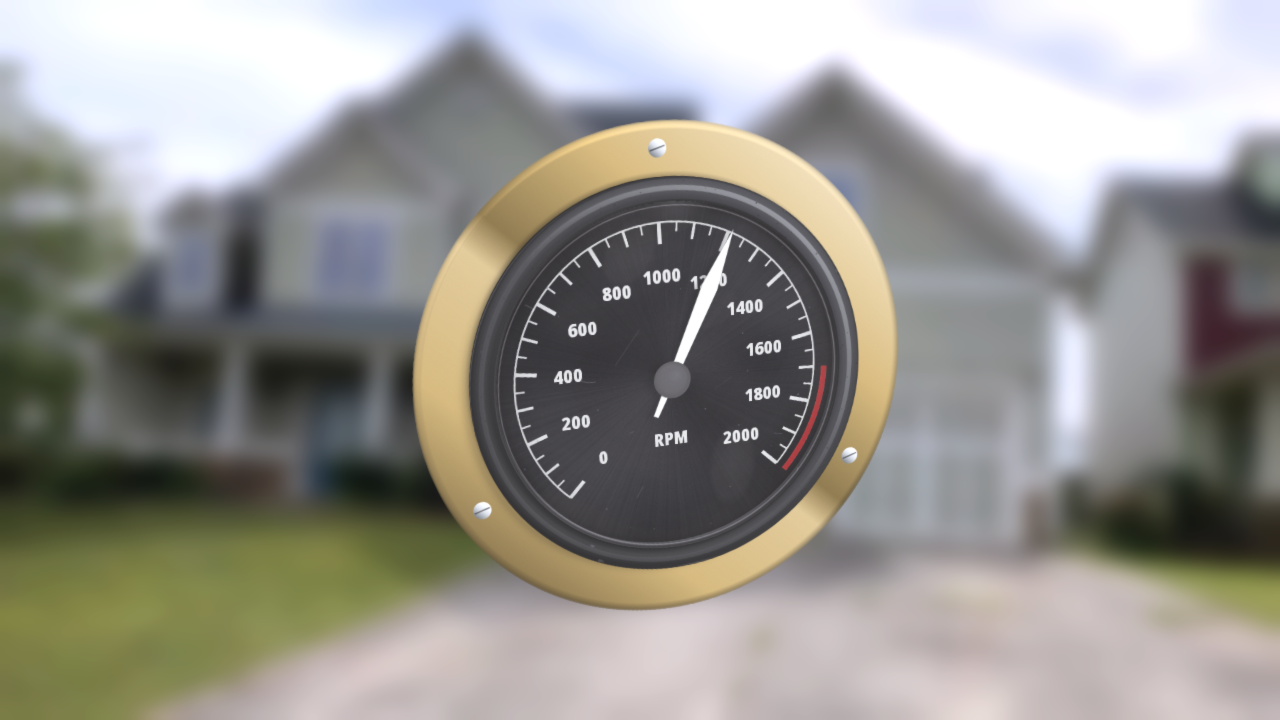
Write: 1200; rpm
